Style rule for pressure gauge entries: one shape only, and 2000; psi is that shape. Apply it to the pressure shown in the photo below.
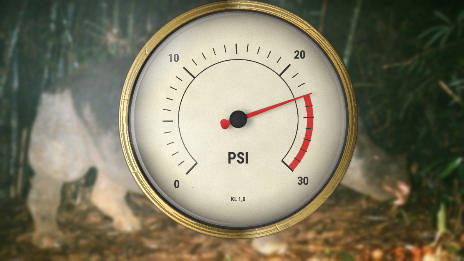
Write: 23; psi
